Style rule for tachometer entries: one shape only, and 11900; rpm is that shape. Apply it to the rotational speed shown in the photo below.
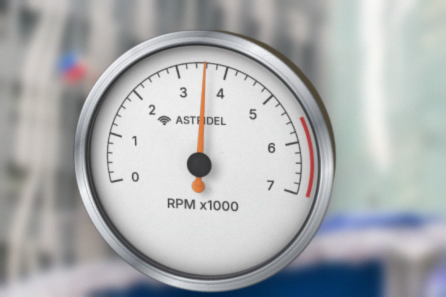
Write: 3600; rpm
